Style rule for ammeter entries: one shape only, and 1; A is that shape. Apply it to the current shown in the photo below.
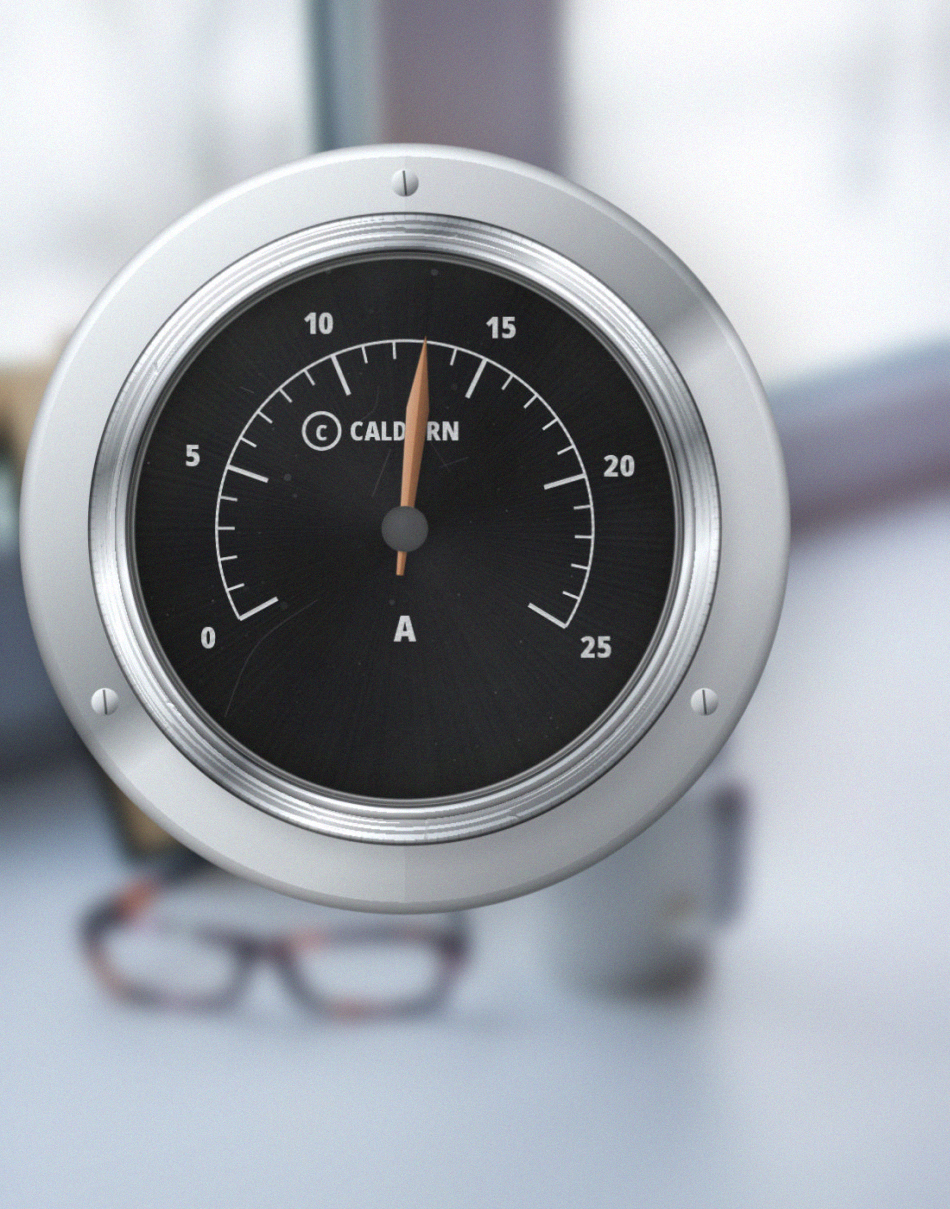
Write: 13; A
